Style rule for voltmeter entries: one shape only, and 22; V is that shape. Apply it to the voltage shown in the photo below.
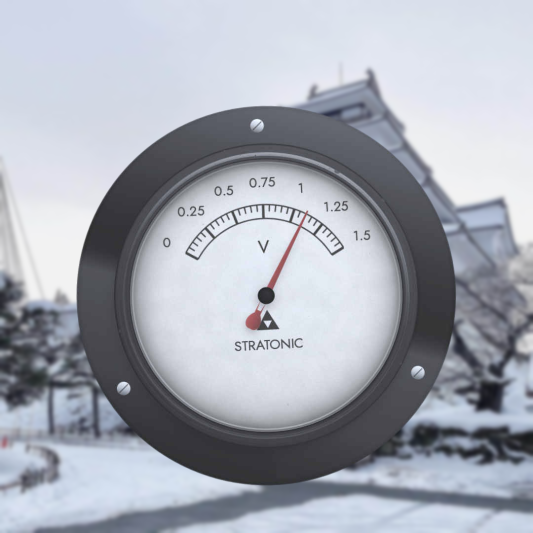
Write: 1.1; V
